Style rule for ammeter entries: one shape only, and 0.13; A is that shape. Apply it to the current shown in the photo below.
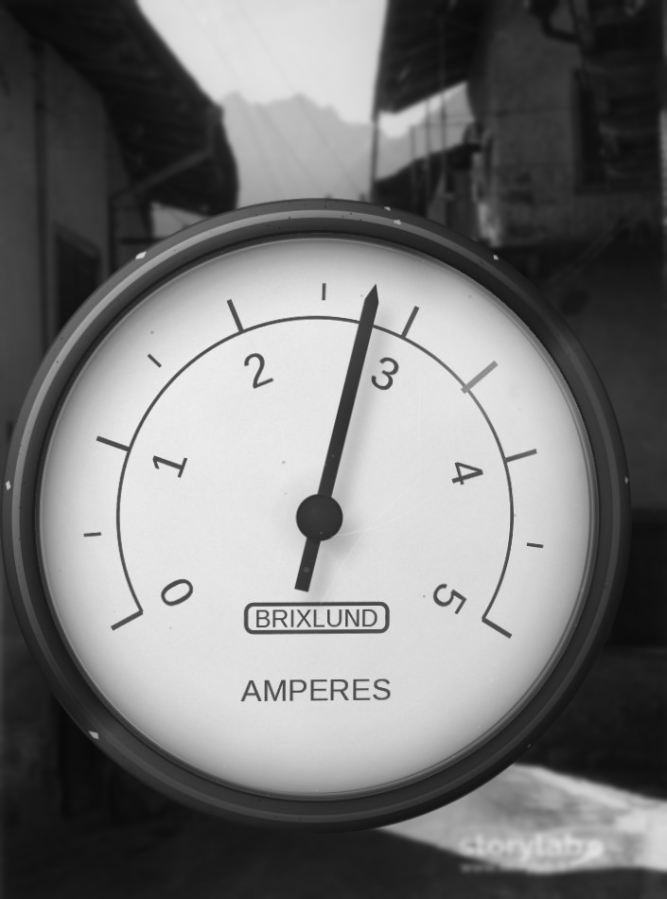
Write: 2.75; A
